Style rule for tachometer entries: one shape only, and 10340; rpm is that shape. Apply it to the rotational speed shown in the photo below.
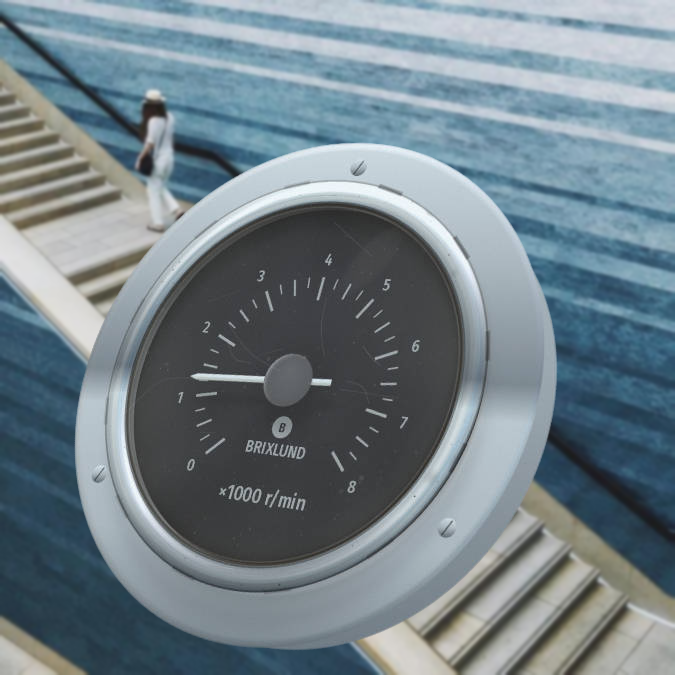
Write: 1250; rpm
